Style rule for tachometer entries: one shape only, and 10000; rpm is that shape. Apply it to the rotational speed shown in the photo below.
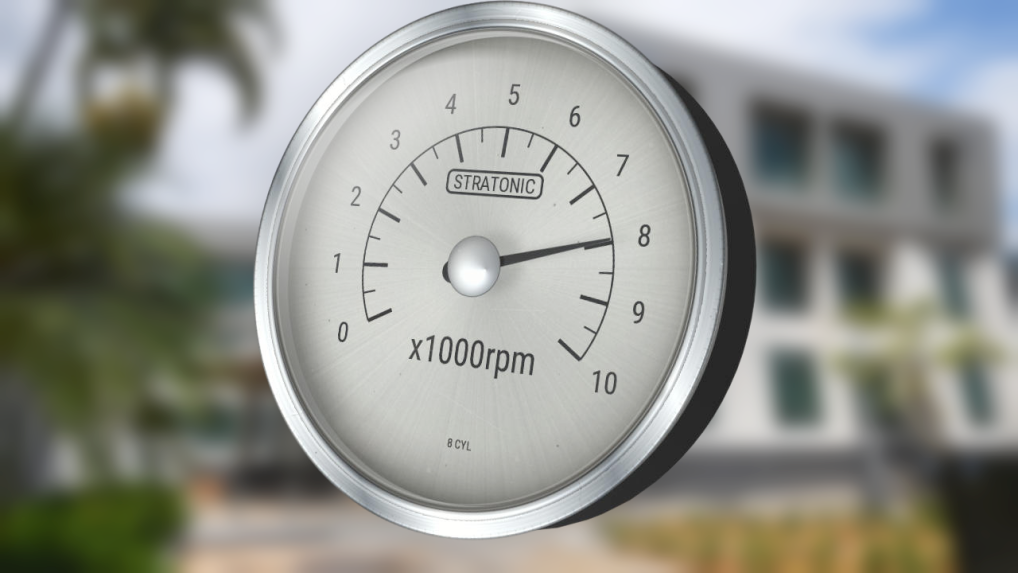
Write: 8000; rpm
